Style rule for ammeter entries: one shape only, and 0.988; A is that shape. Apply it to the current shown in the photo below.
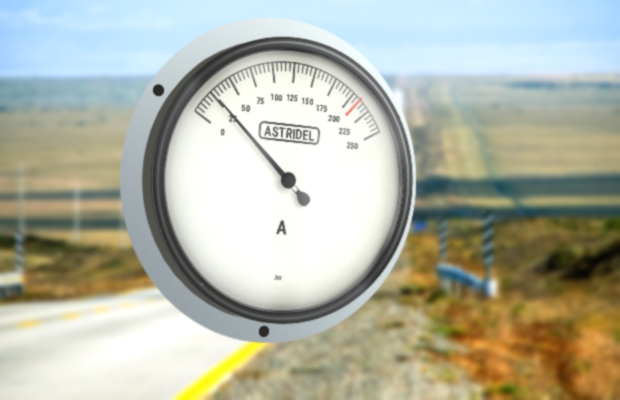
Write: 25; A
